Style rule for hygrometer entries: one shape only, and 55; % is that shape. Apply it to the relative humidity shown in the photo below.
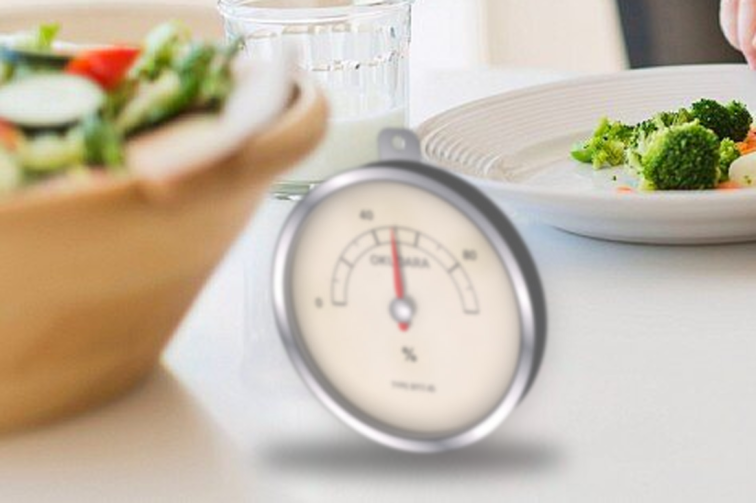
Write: 50; %
